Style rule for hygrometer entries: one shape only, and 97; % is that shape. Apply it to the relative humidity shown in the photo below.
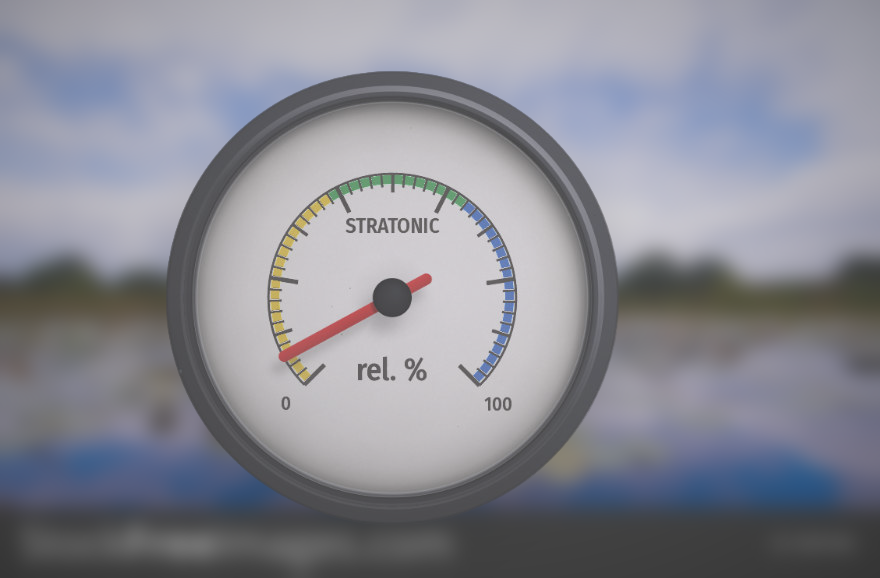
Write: 6; %
